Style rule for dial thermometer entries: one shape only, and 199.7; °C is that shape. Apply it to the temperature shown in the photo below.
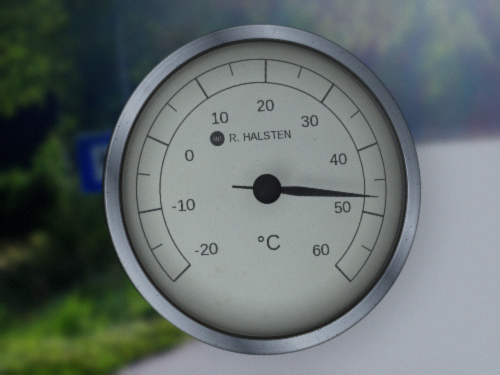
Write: 47.5; °C
